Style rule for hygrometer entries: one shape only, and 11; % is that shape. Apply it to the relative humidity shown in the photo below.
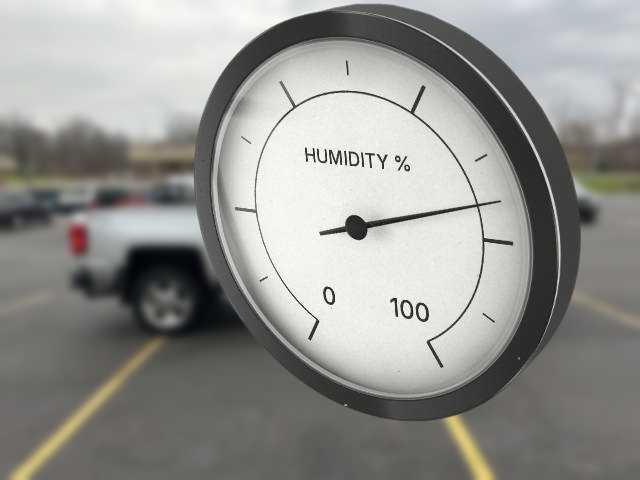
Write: 75; %
